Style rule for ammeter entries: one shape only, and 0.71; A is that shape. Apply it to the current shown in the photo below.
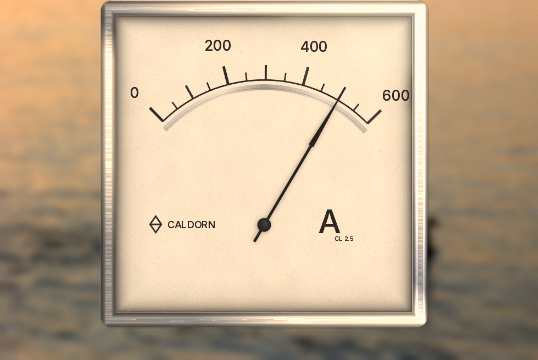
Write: 500; A
